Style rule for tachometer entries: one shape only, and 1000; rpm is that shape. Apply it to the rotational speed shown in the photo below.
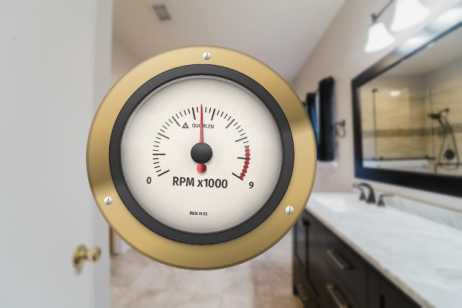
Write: 4400; rpm
